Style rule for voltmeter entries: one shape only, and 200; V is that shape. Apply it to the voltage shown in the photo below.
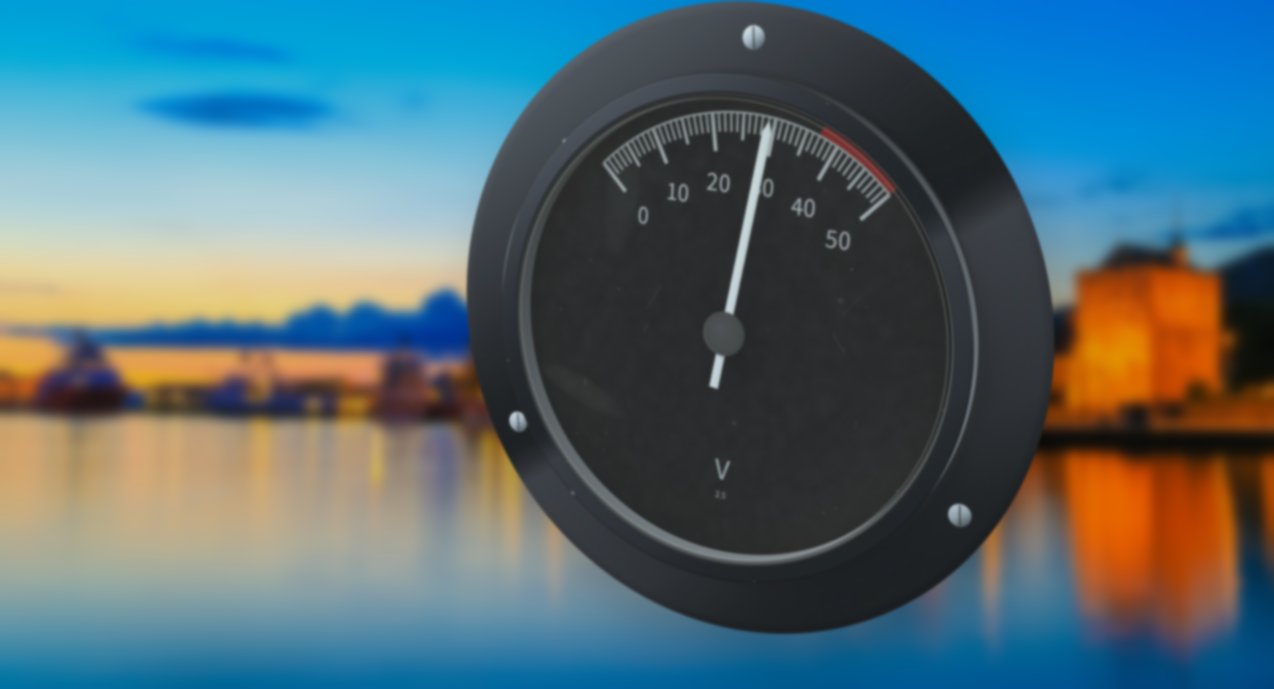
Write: 30; V
